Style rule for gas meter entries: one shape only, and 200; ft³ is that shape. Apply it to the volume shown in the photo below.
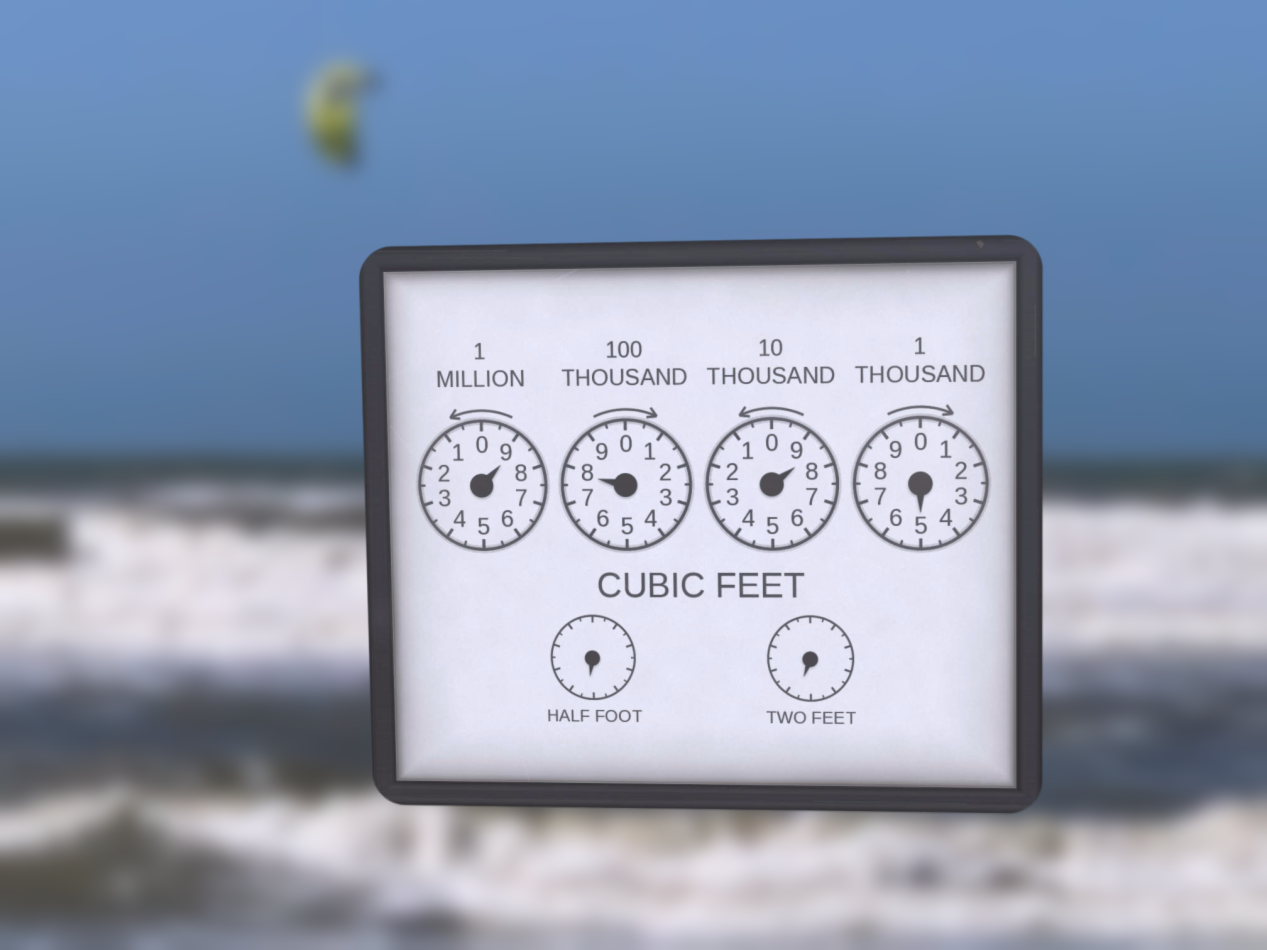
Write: 878500; ft³
